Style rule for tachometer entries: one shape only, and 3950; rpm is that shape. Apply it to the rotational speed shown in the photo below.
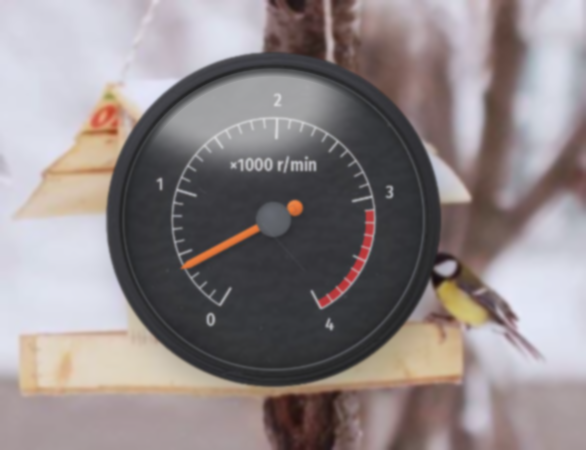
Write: 400; rpm
